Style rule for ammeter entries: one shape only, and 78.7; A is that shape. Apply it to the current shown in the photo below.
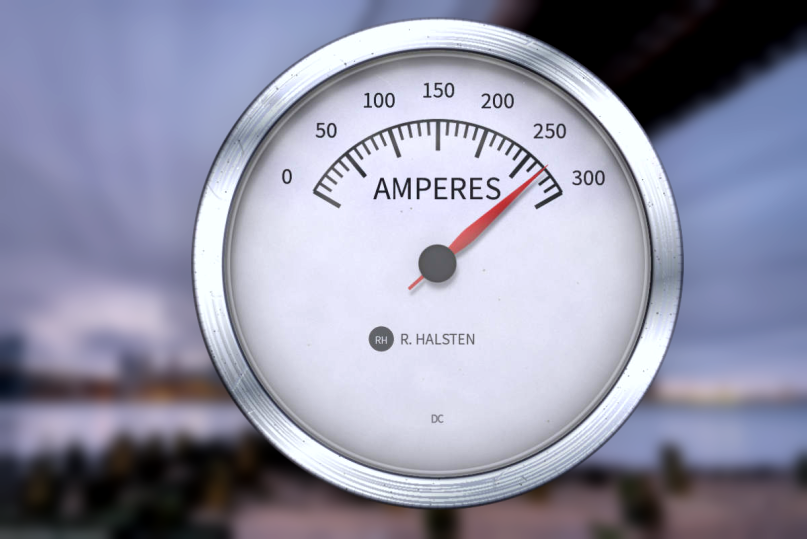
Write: 270; A
